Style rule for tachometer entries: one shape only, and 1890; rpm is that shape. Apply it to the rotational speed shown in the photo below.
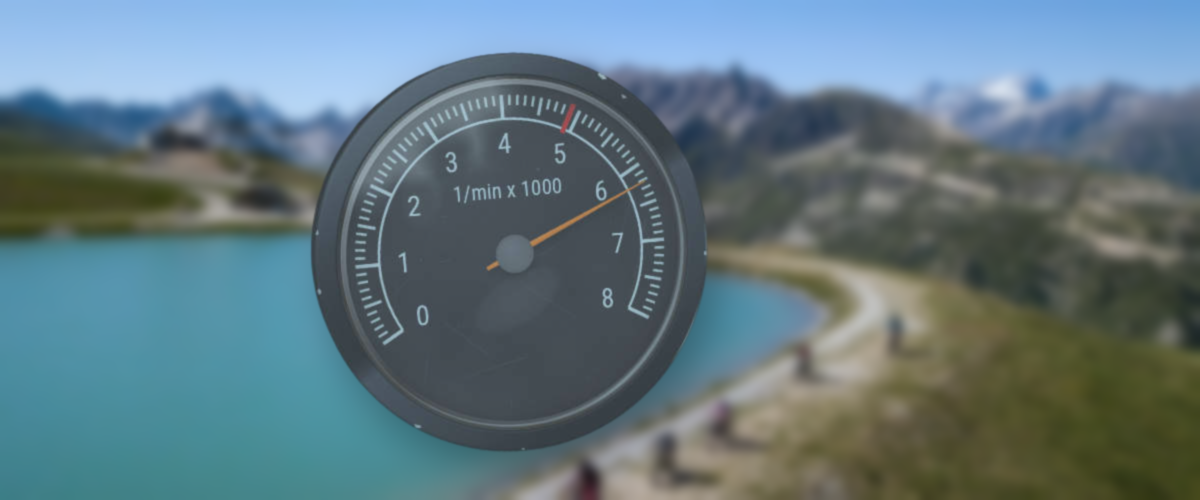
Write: 6200; rpm
